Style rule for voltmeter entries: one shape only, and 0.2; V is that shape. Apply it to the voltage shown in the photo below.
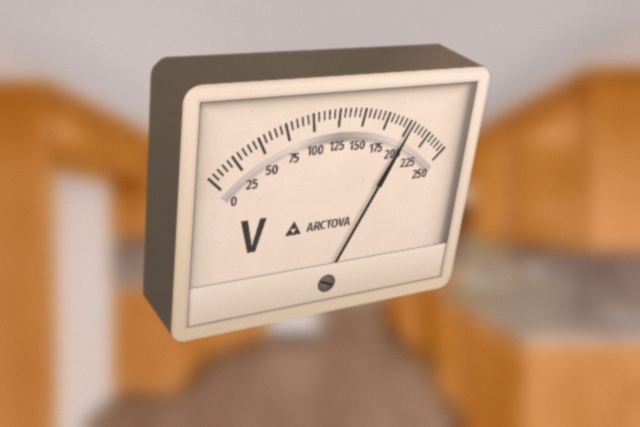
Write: 200; V
